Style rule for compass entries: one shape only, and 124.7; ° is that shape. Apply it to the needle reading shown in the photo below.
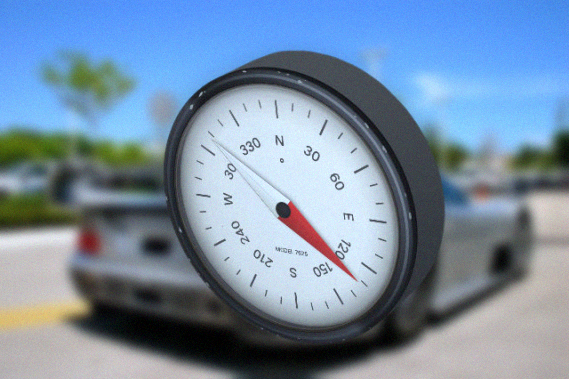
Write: 130; °
